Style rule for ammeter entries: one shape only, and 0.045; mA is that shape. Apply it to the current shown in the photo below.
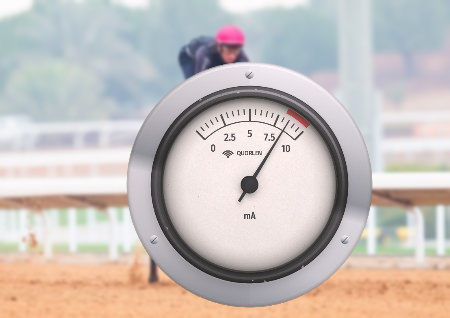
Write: 8.5; mA
